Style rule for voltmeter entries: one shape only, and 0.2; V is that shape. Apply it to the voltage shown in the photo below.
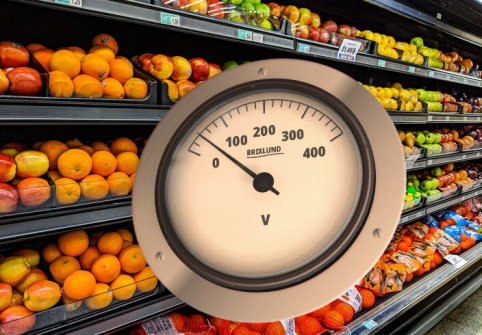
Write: 40; V
